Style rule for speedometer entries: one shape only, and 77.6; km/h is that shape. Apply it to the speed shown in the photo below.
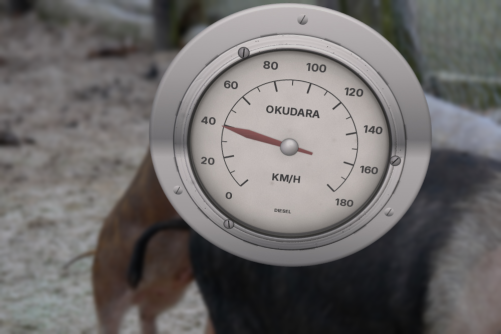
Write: 40; km/h
